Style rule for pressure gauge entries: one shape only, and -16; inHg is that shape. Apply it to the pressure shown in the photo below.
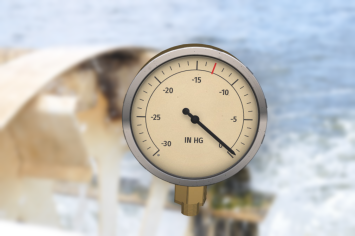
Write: -0.5; inHg
